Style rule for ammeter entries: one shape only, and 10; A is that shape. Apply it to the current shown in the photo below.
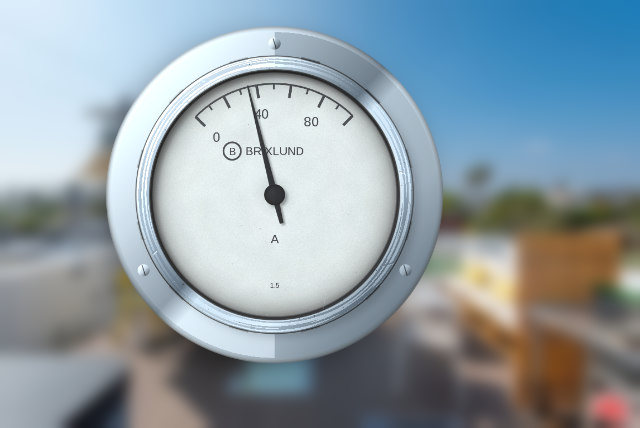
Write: 35; A
